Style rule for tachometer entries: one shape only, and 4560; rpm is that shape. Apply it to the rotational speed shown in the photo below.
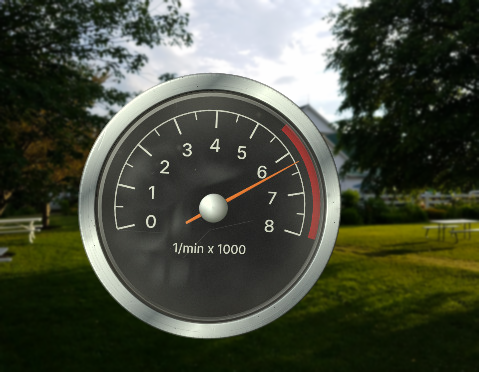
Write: 6250; rpm
